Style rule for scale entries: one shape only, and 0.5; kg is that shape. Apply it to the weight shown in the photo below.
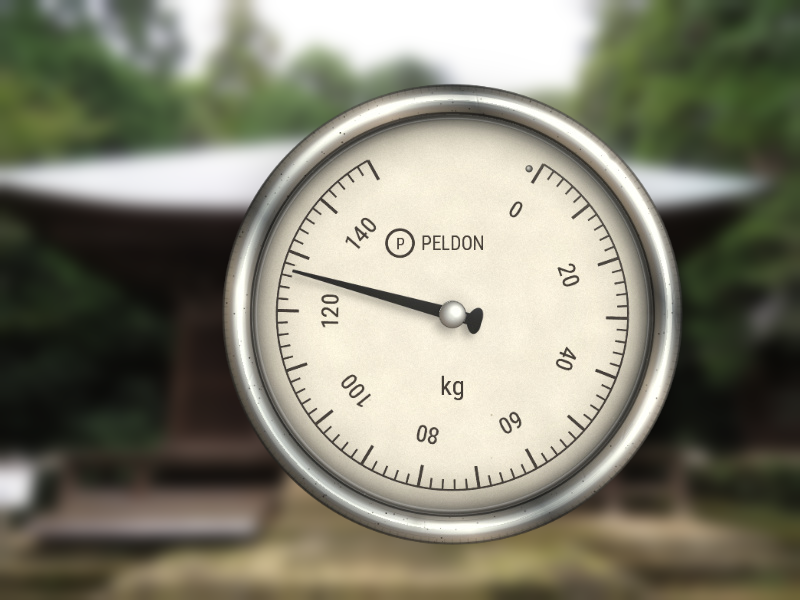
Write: 127; kg
